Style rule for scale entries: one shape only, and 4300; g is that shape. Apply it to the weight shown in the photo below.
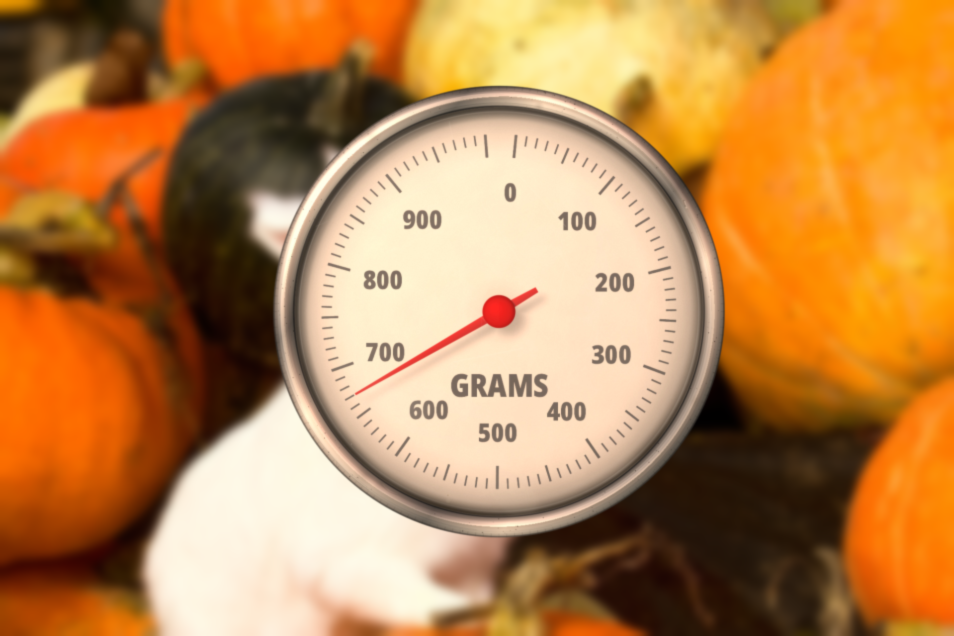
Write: 670; g
